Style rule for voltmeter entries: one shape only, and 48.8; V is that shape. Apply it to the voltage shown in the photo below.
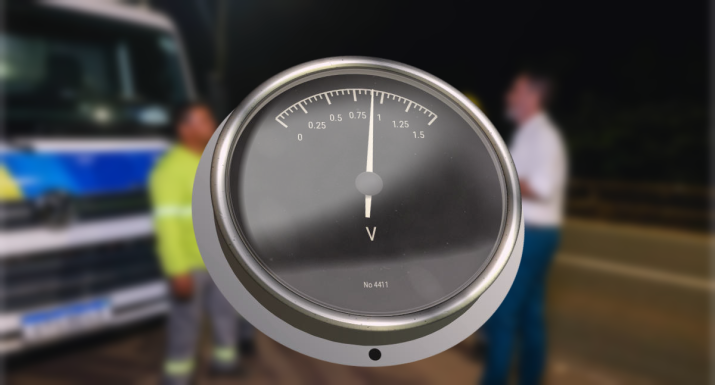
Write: 0.9; V
